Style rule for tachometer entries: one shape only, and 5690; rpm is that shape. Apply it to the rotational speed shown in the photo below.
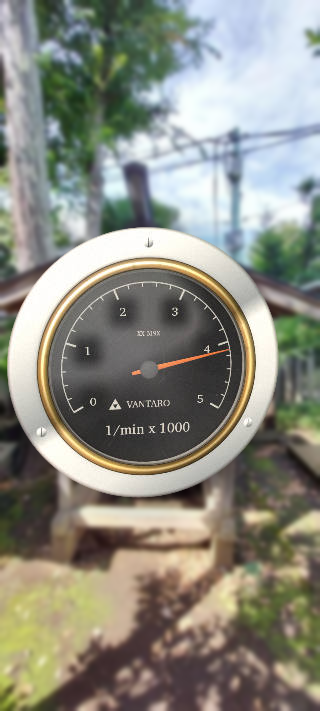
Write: 4100; rpm
